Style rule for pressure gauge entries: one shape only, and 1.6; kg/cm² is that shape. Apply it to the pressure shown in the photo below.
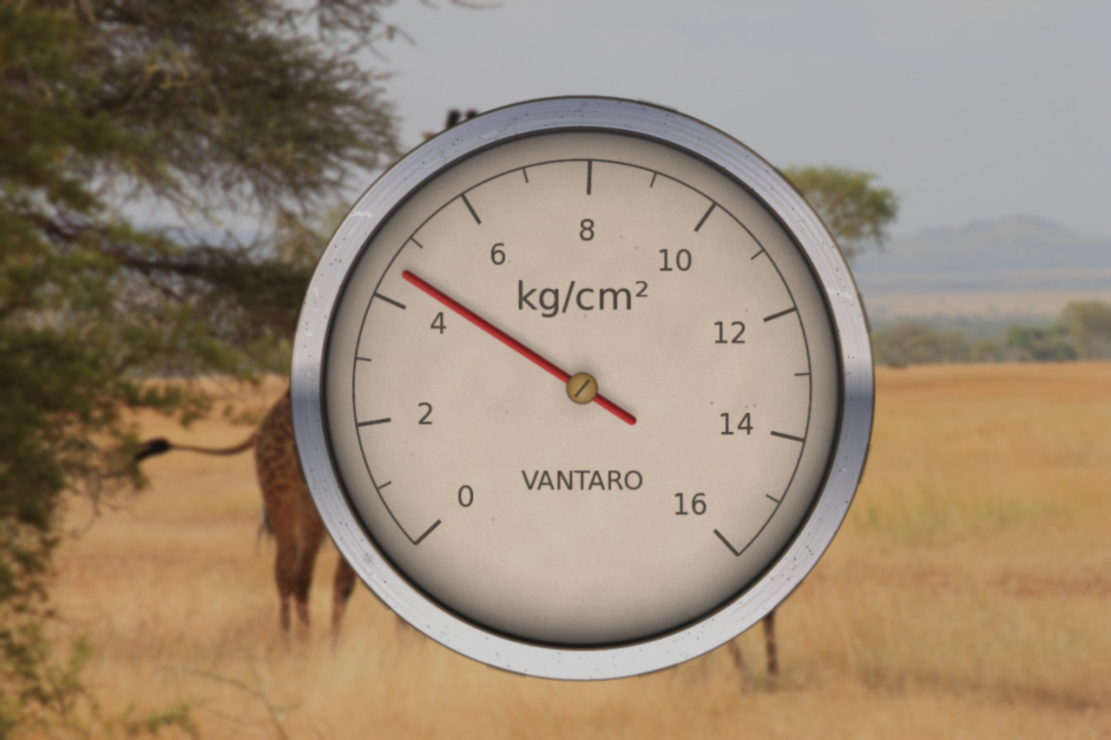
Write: 4.5; kg/cm²
